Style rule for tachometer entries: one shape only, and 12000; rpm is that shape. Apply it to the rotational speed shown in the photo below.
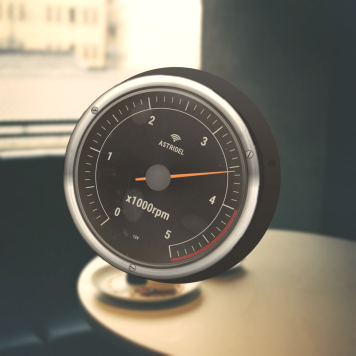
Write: 3550; rpm
